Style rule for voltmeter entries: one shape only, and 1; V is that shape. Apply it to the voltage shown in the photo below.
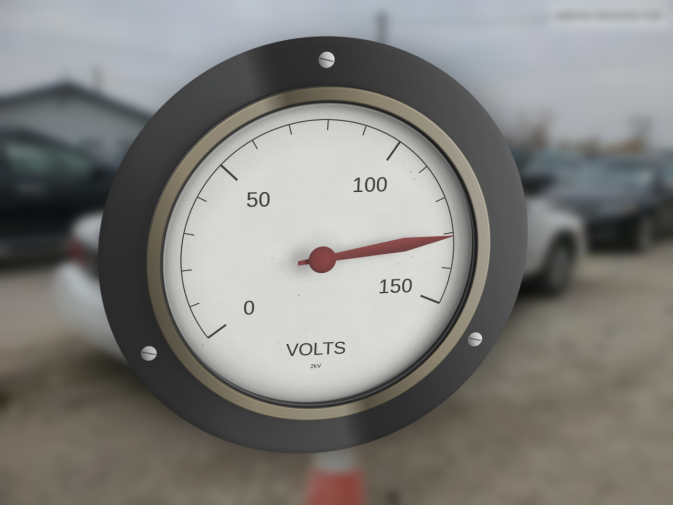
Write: 130; V
